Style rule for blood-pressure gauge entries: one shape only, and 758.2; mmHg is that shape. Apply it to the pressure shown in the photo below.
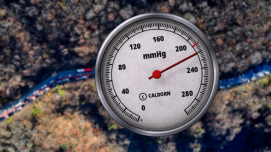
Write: 220; mmHg
